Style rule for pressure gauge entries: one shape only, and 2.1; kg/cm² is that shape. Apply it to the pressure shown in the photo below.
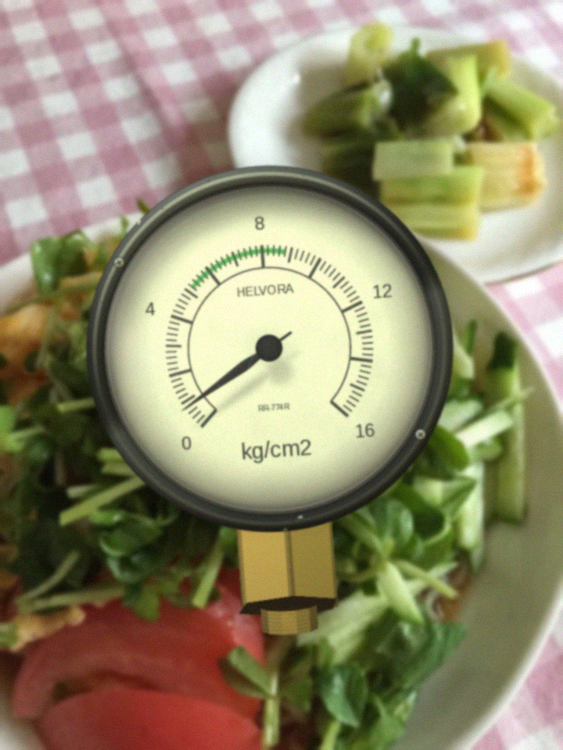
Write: 0.8; kg/cm²
